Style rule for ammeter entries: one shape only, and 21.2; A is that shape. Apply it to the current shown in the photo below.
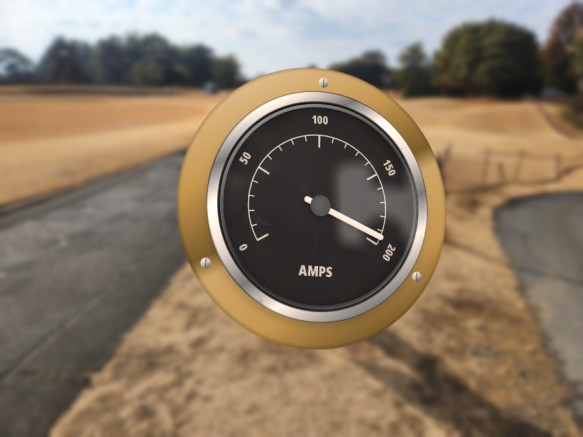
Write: 195; A
